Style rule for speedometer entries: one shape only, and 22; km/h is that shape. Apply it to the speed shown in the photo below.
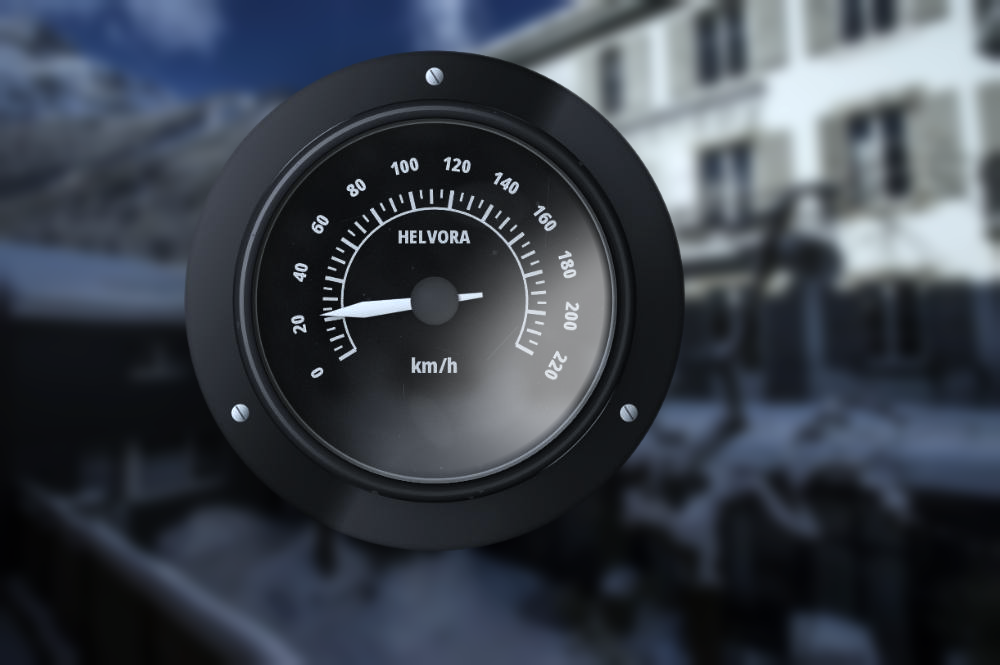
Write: 22.5; km/h
